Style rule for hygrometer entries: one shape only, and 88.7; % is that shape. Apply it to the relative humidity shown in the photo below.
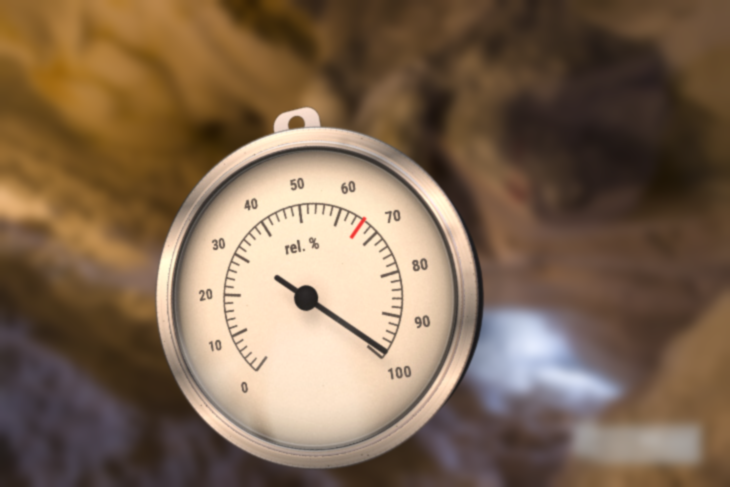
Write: 98; %
